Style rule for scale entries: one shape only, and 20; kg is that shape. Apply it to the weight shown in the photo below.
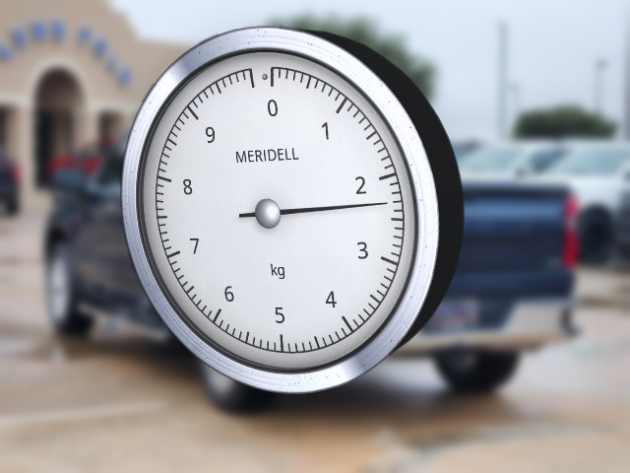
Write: 2.3; kg
